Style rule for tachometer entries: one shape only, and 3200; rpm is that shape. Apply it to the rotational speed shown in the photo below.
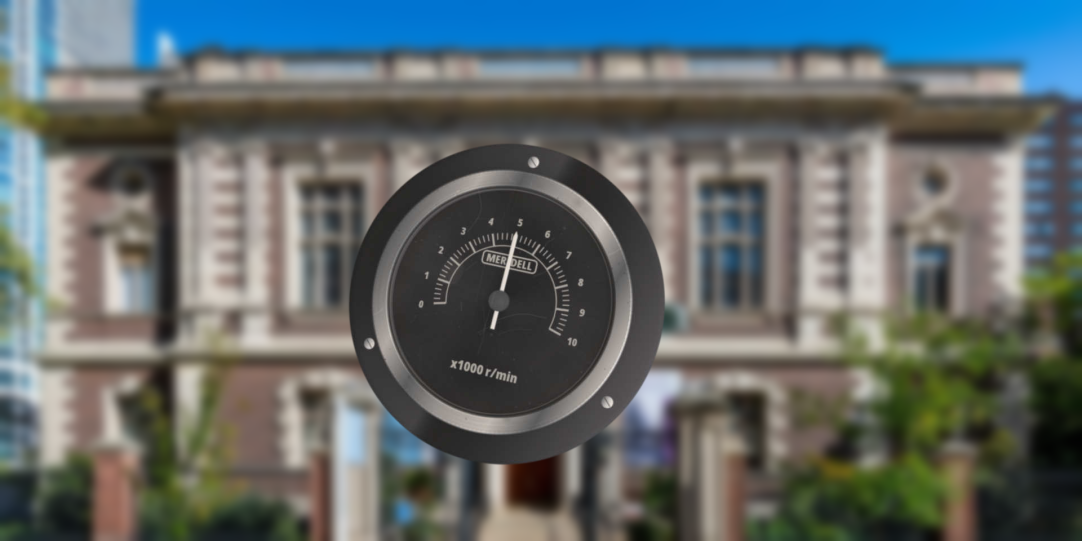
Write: 5000; rpm
